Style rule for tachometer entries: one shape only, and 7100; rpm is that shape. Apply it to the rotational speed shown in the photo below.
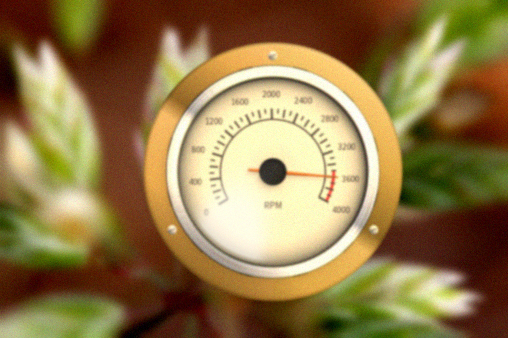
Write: 3600; rpm
